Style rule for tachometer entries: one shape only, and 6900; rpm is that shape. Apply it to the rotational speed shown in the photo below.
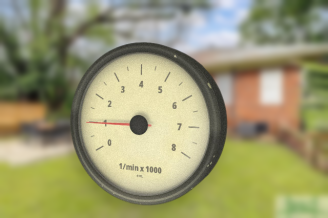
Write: 1000; rpm
